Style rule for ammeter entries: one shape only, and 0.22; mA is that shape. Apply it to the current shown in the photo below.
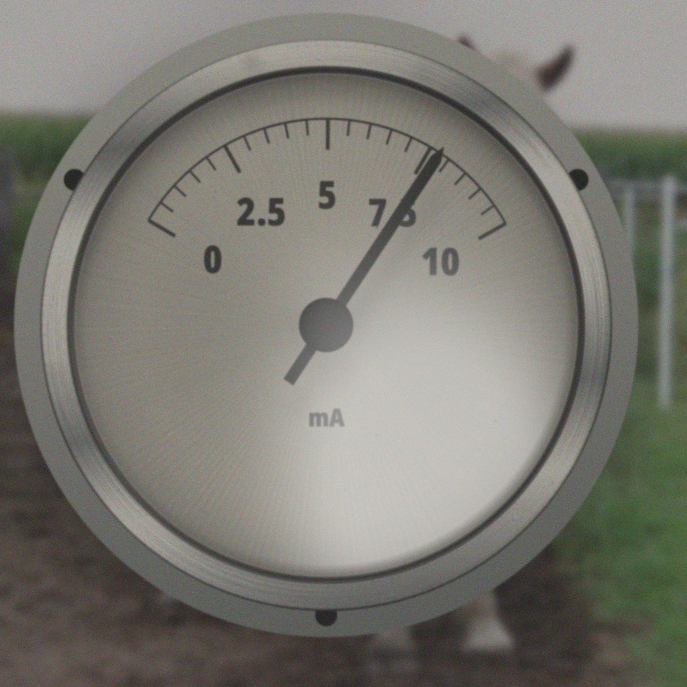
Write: 7.75; mA
